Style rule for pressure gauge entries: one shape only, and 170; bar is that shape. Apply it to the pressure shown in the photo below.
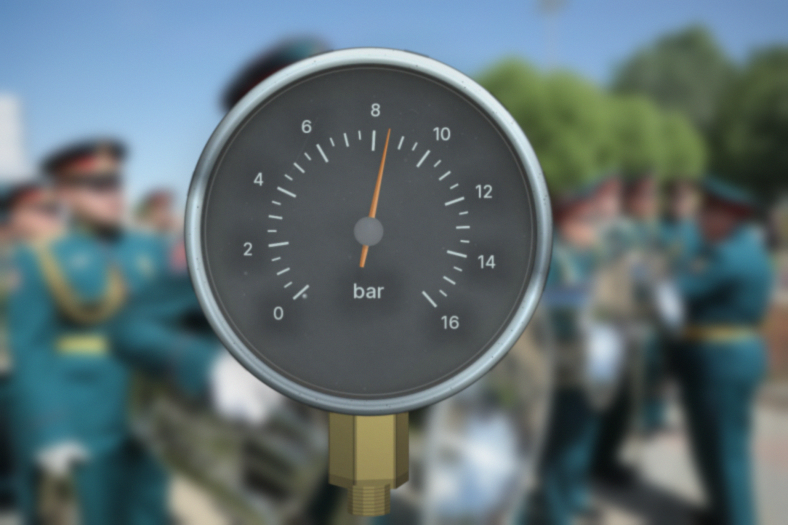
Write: 8.5; bar
